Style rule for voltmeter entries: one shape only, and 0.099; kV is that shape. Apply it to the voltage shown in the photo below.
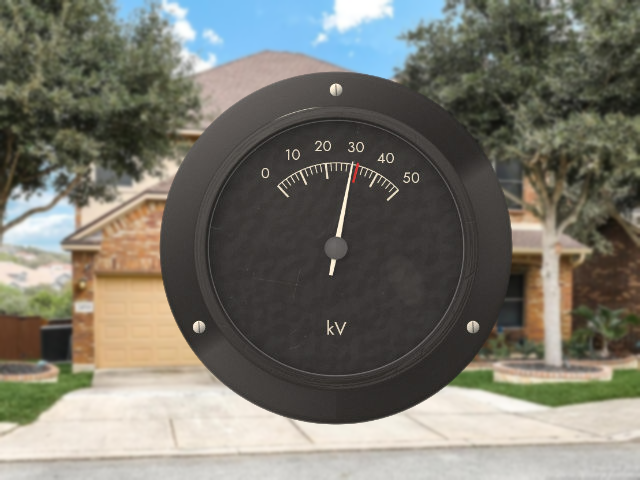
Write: 30; kV
